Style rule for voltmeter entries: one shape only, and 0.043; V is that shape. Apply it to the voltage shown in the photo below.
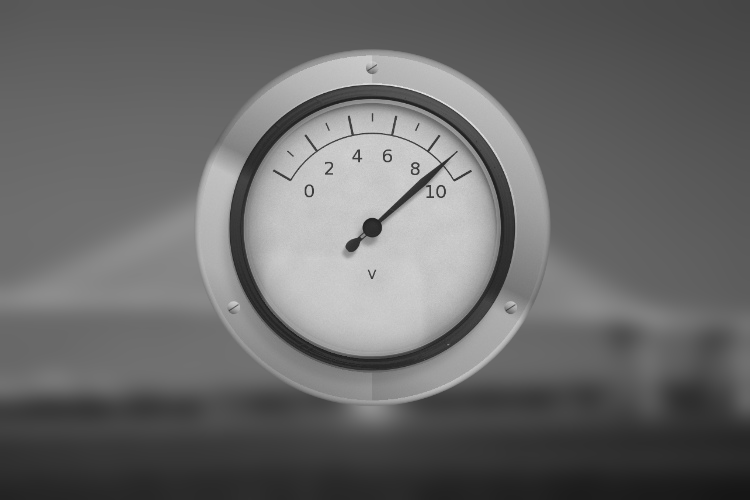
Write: 9; V
